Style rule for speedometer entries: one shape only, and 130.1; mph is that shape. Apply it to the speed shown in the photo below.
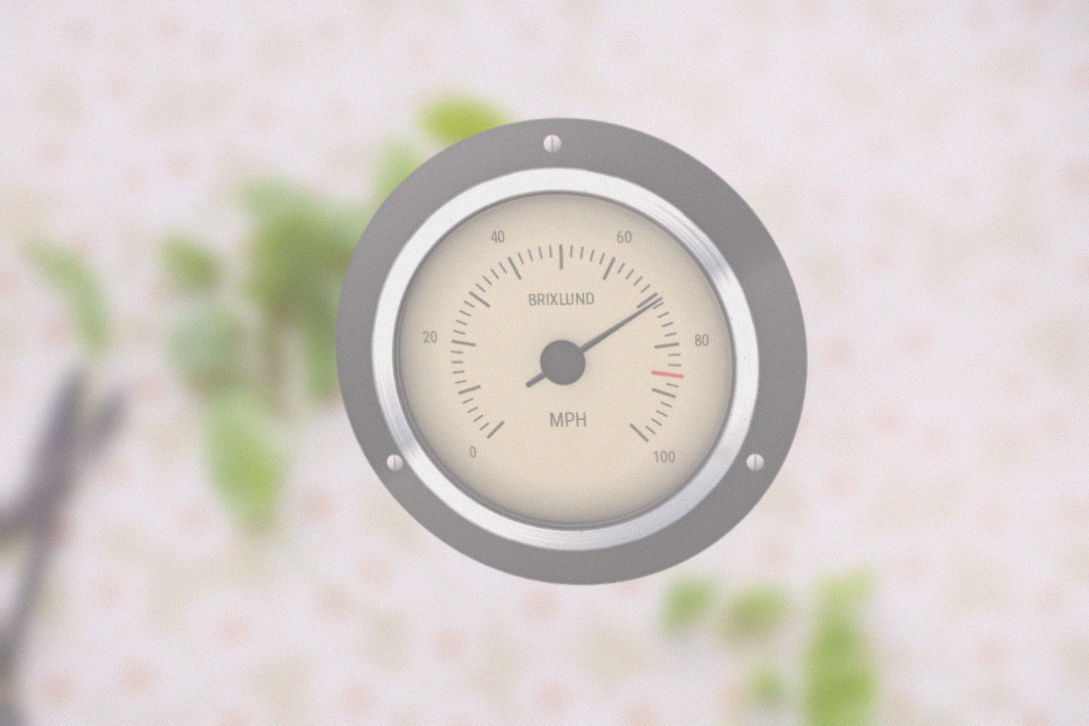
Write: 71; mph
